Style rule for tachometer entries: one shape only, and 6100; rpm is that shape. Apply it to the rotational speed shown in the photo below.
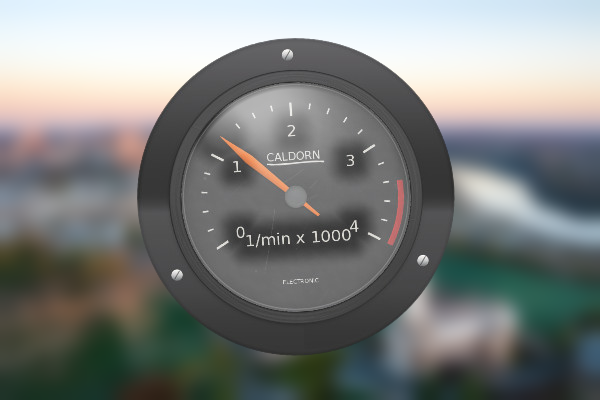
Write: 1200; rpm
